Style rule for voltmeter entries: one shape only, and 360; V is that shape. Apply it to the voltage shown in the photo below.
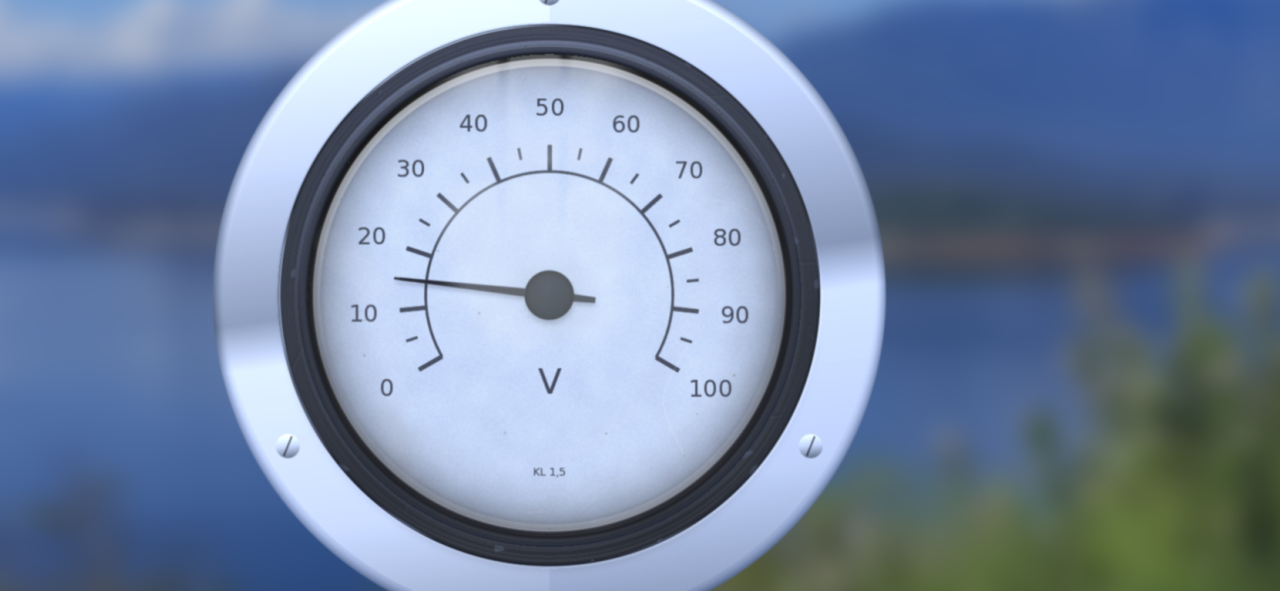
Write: 15; V
